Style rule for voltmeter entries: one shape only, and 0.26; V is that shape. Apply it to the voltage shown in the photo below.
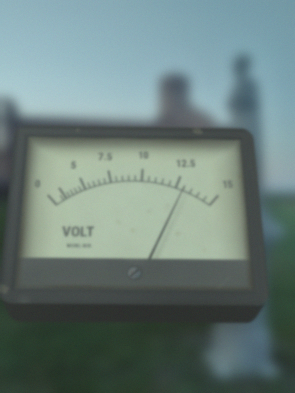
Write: 13; V
